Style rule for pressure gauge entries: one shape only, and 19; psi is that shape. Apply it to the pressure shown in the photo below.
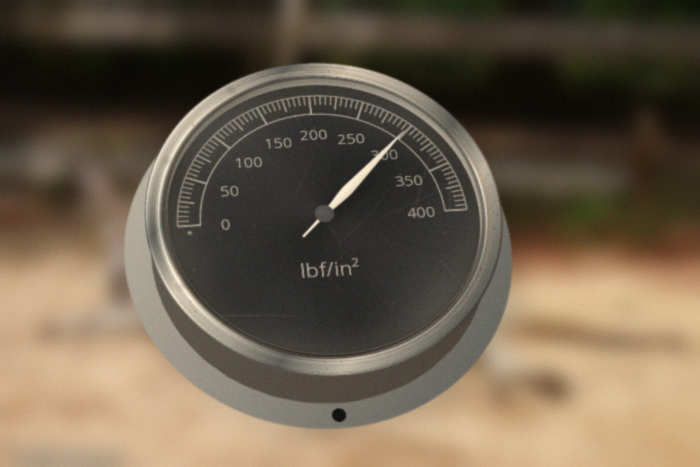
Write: 300; psi
